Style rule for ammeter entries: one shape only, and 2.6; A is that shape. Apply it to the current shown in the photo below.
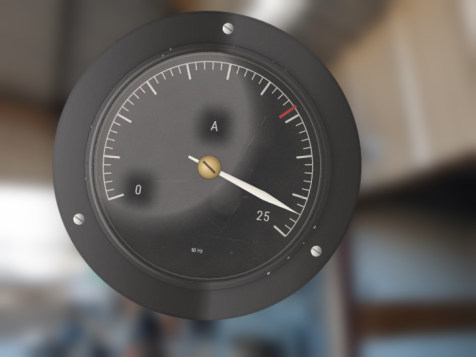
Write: 23.5; A
